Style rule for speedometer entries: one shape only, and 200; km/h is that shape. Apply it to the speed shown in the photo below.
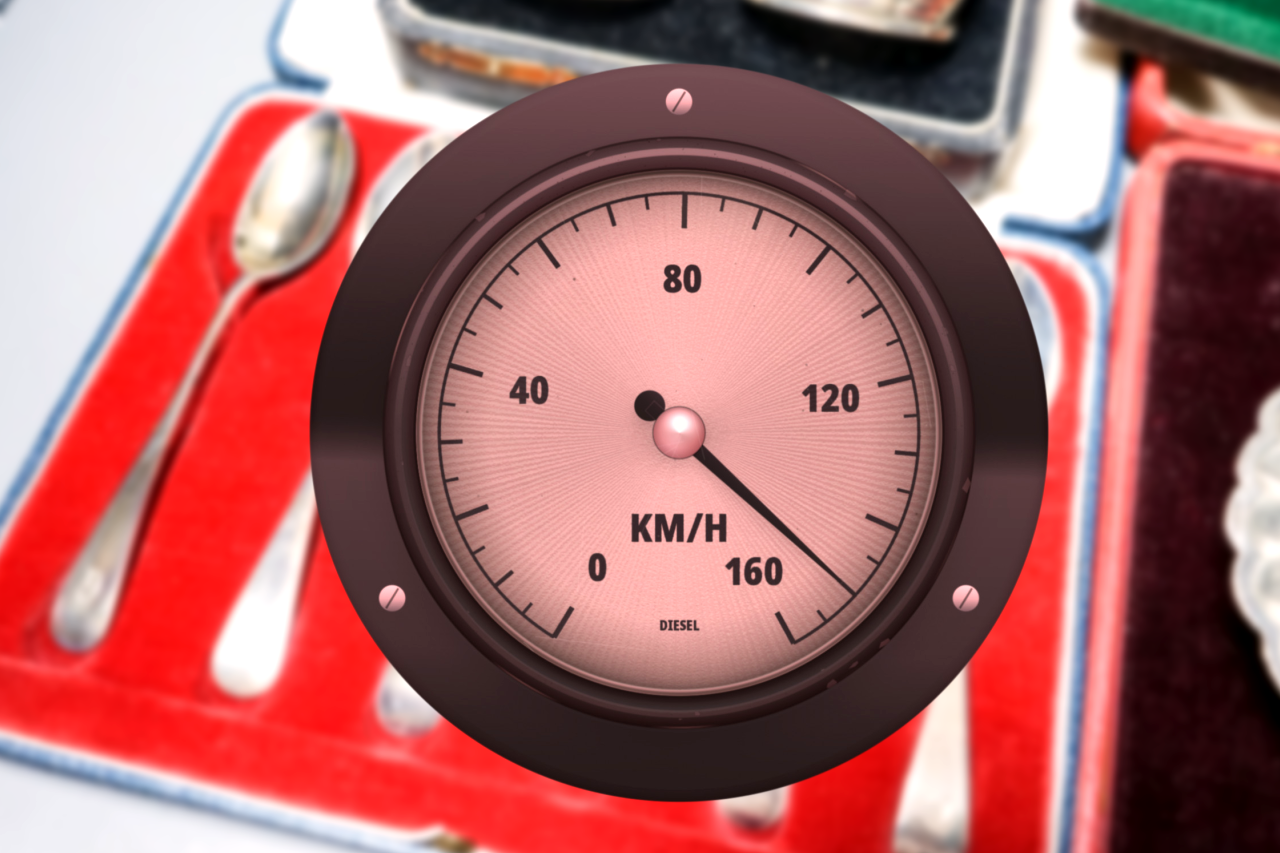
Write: 150; km/h
